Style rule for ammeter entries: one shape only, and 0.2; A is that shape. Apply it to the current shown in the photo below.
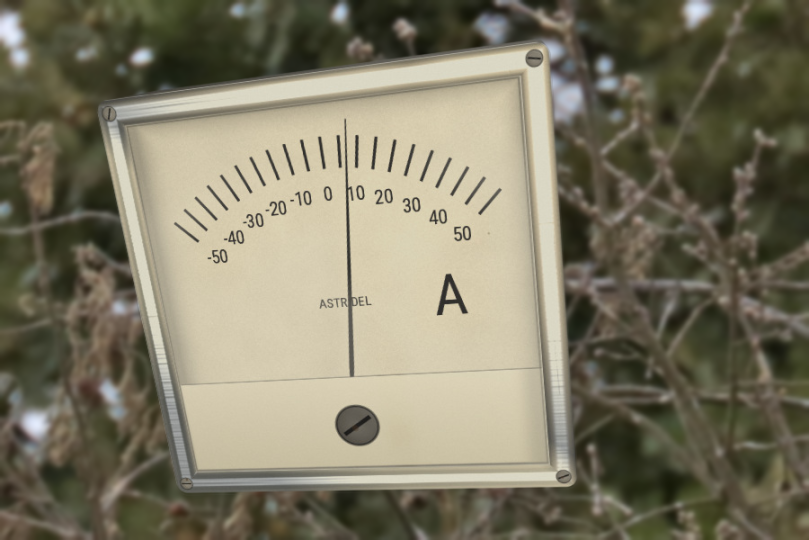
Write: 7.5; A
